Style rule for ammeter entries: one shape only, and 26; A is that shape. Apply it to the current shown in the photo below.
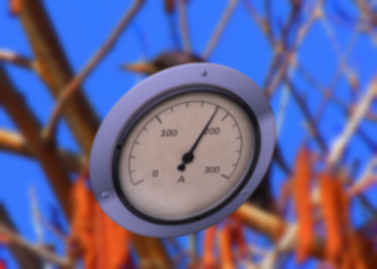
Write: 180; A
